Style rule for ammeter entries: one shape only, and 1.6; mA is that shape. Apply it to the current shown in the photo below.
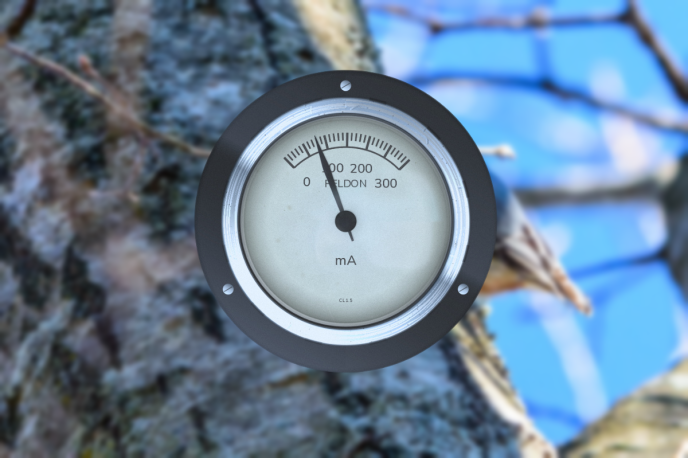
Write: 80; mA
